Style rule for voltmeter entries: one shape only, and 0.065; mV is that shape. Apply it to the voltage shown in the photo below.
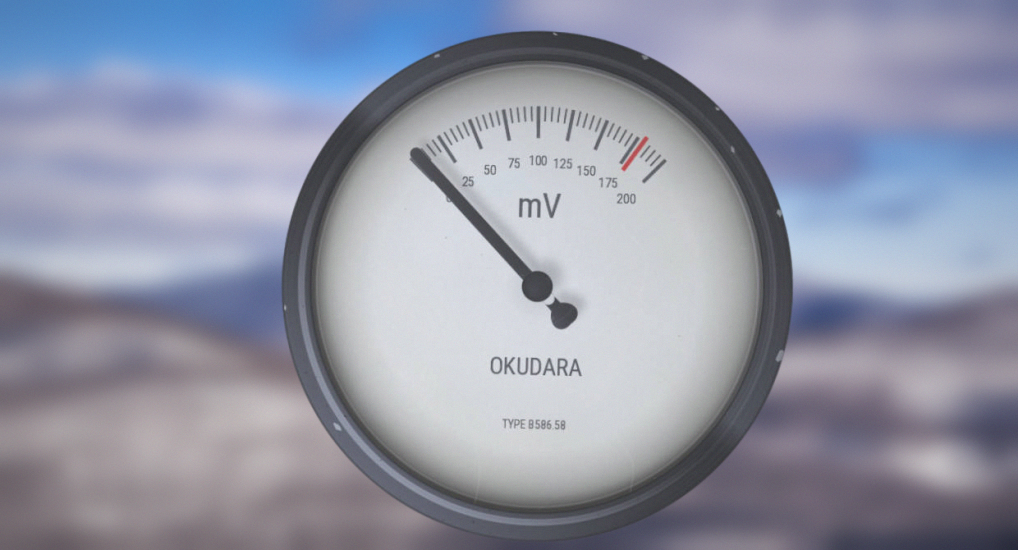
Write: 5; mV
